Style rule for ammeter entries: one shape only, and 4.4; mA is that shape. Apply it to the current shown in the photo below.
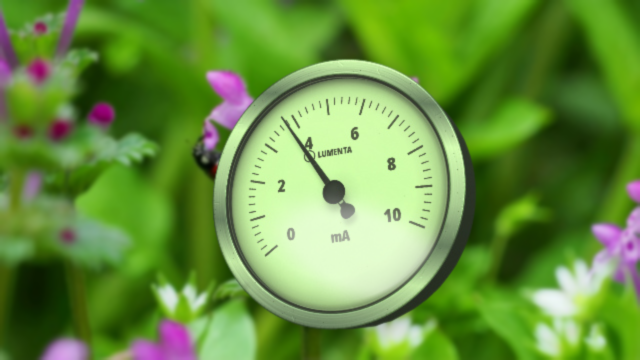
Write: 3.8; mA
